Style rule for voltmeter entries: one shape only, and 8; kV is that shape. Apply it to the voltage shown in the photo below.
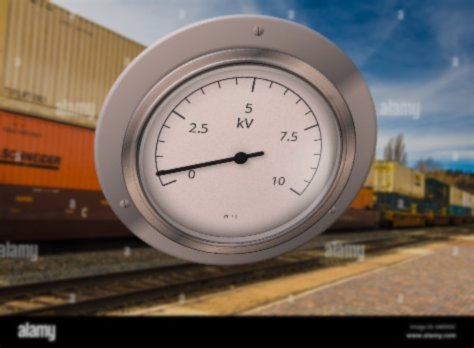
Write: 0.5; kV
